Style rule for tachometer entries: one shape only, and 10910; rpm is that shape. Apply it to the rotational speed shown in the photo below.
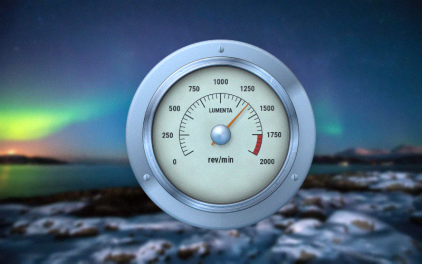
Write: 1350; rpm
